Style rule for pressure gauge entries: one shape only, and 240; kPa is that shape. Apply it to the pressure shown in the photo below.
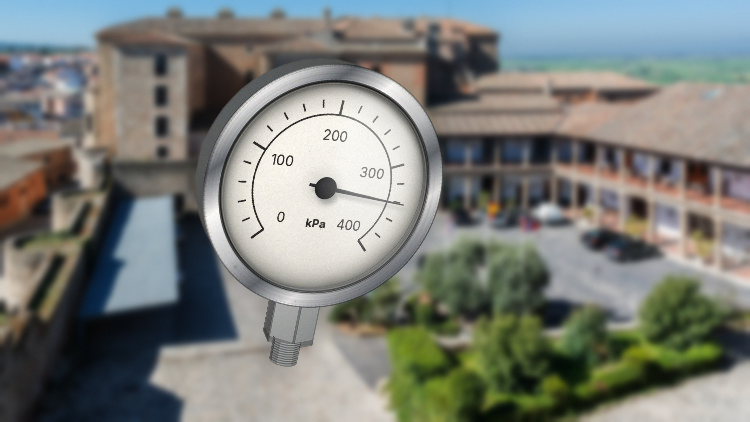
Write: 340; kPa
